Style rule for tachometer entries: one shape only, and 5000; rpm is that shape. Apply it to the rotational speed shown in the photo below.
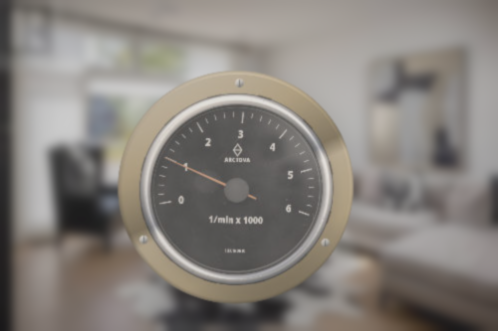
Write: 1000; rpm
